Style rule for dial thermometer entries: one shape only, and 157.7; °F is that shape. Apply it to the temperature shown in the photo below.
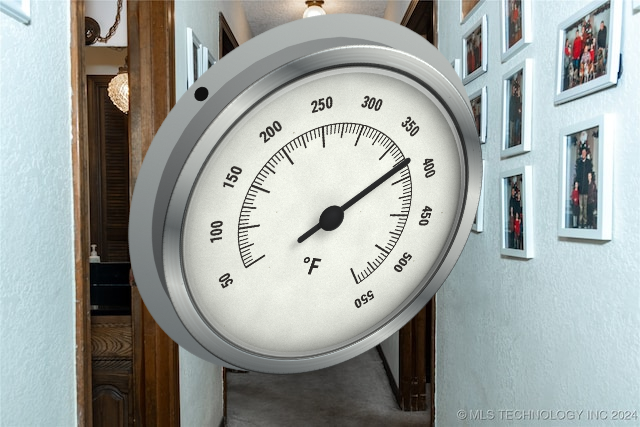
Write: 375; °F
